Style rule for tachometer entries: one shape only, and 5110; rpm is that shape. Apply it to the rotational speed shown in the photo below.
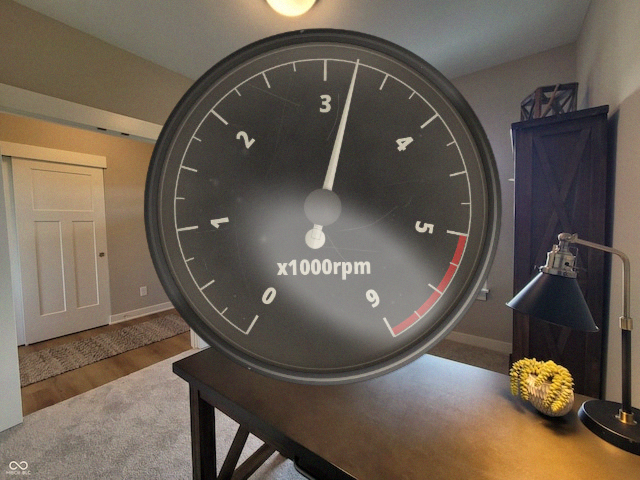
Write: 3250; rpm
